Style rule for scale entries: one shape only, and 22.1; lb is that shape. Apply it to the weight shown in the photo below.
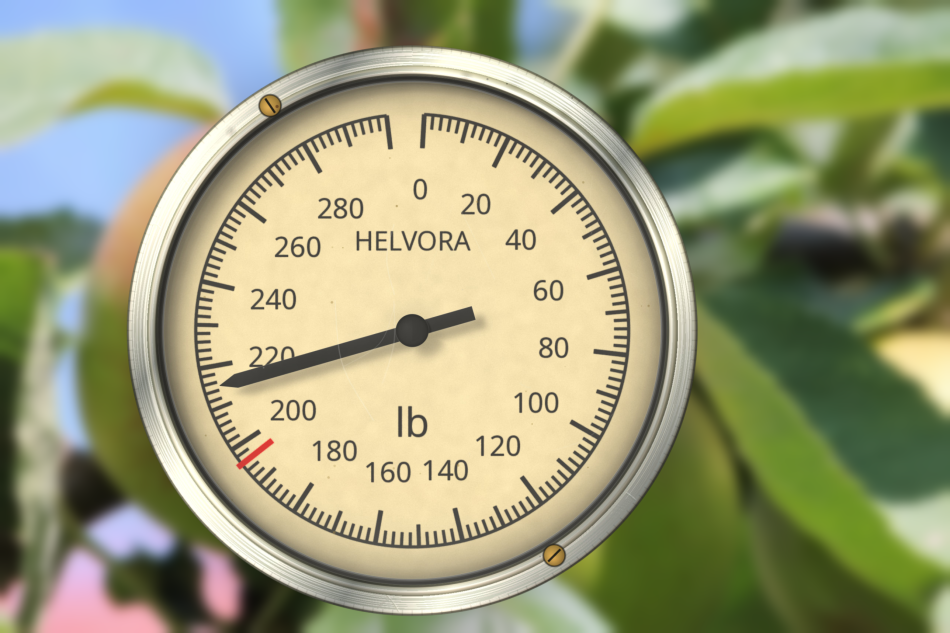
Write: 215; lb
